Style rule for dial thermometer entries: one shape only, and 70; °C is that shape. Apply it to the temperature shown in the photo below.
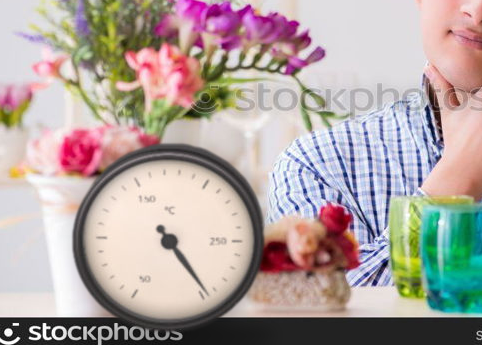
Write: 295; °C
